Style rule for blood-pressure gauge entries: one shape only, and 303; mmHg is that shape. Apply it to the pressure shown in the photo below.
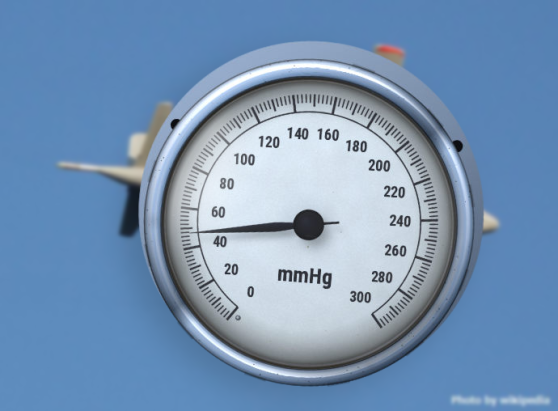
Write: 48; mmHg
